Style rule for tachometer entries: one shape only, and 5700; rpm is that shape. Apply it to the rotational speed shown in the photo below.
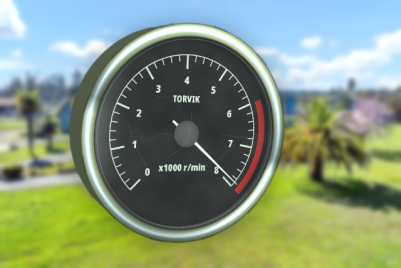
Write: 7900; rpm
